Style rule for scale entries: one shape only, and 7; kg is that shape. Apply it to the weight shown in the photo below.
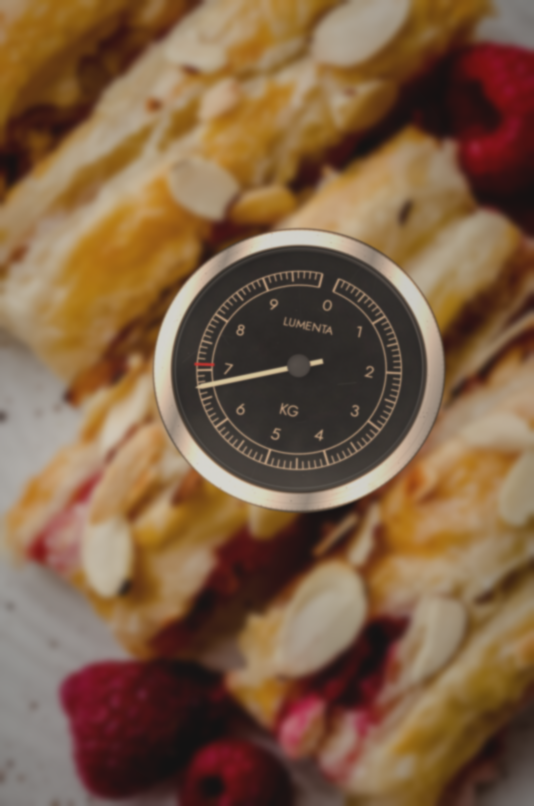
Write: 6.7; kg
